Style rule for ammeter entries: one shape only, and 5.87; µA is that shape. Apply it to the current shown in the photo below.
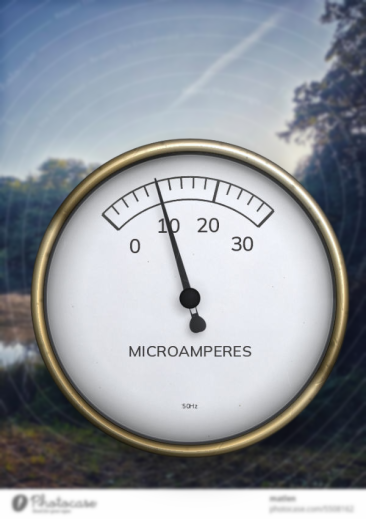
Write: 10; µA
